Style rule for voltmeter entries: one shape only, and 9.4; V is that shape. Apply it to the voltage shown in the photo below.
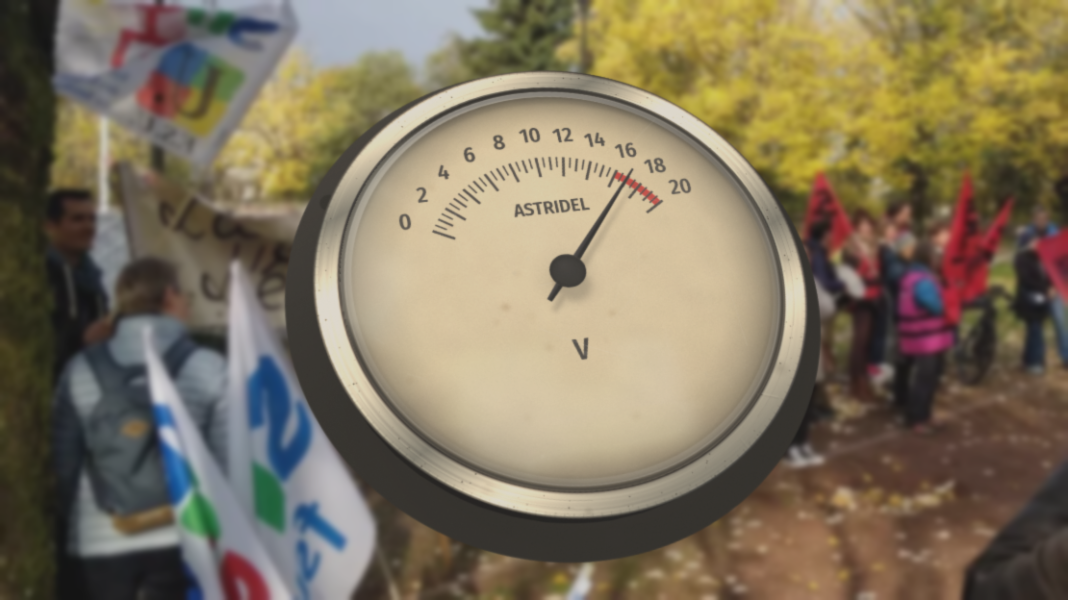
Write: 17; V
